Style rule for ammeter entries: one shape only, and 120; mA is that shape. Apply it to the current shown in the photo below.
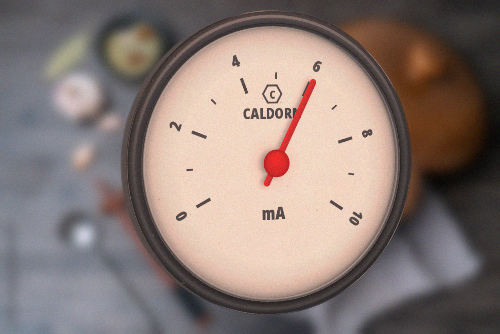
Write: 6; mA
